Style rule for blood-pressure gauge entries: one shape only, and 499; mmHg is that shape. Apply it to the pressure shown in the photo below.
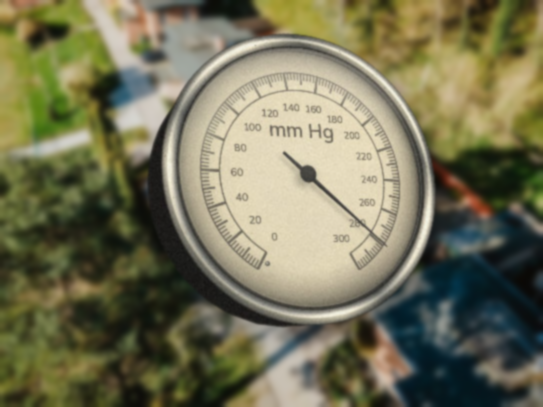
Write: 280; mmHg
